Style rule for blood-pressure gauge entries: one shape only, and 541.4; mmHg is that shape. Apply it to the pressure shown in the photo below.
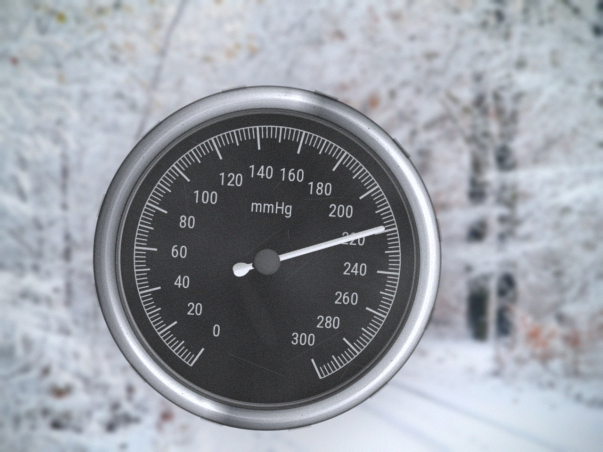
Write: 218; mmHg
